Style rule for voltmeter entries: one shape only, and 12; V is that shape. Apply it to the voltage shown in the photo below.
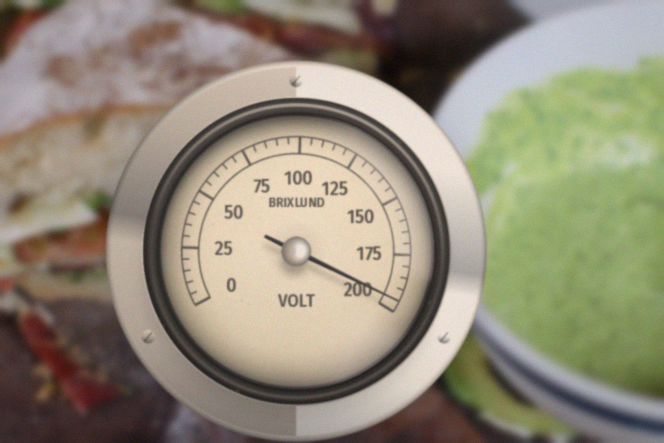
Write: 195; V
